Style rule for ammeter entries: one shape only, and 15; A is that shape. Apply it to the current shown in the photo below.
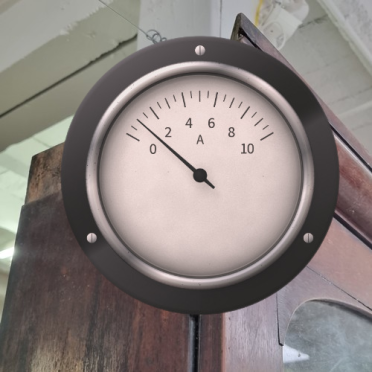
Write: 1; A
